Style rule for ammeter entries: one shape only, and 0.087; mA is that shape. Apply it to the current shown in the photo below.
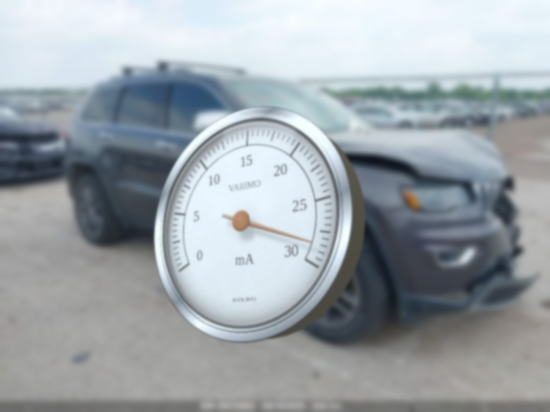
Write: 28.5; mA
